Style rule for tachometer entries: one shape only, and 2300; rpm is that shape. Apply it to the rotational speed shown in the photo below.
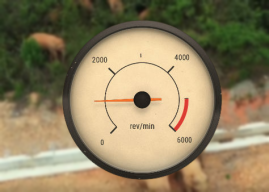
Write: 1000; rpm
